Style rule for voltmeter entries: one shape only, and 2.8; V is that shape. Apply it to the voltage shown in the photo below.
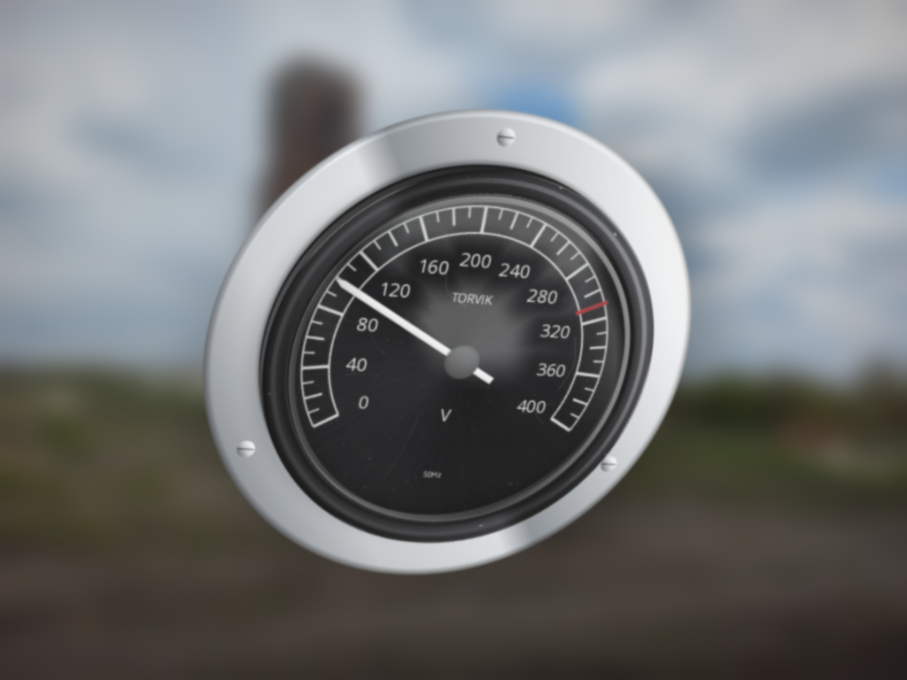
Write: 100; V
